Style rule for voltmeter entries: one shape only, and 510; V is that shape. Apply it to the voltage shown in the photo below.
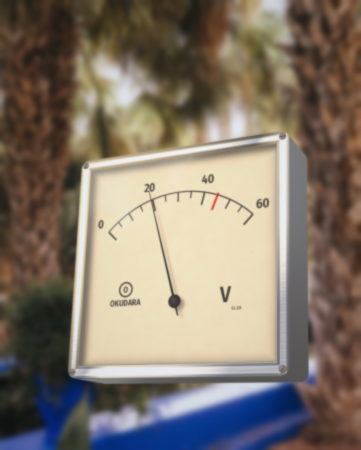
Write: 20; V
